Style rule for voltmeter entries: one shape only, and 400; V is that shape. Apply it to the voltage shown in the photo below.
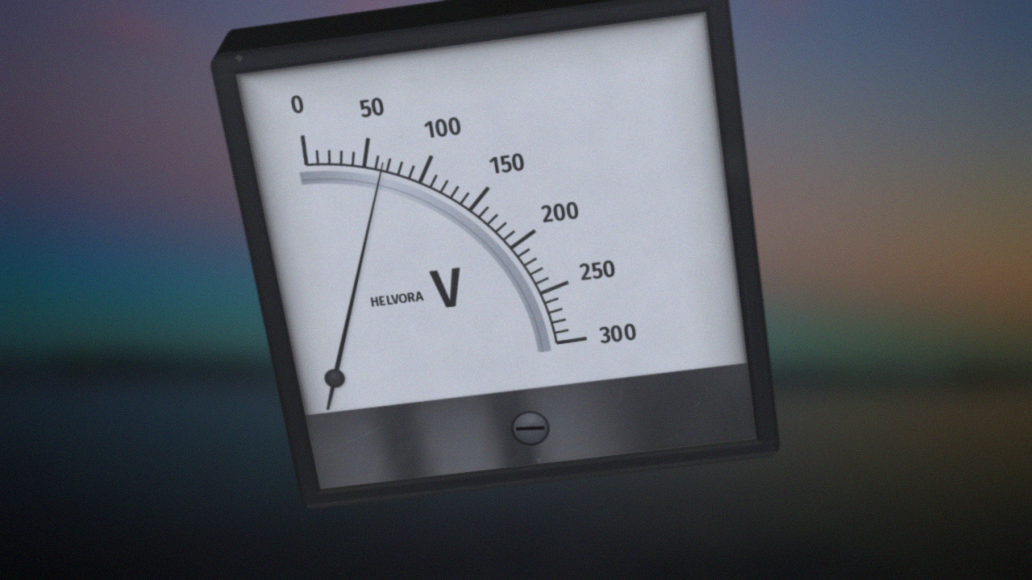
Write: 65; V
